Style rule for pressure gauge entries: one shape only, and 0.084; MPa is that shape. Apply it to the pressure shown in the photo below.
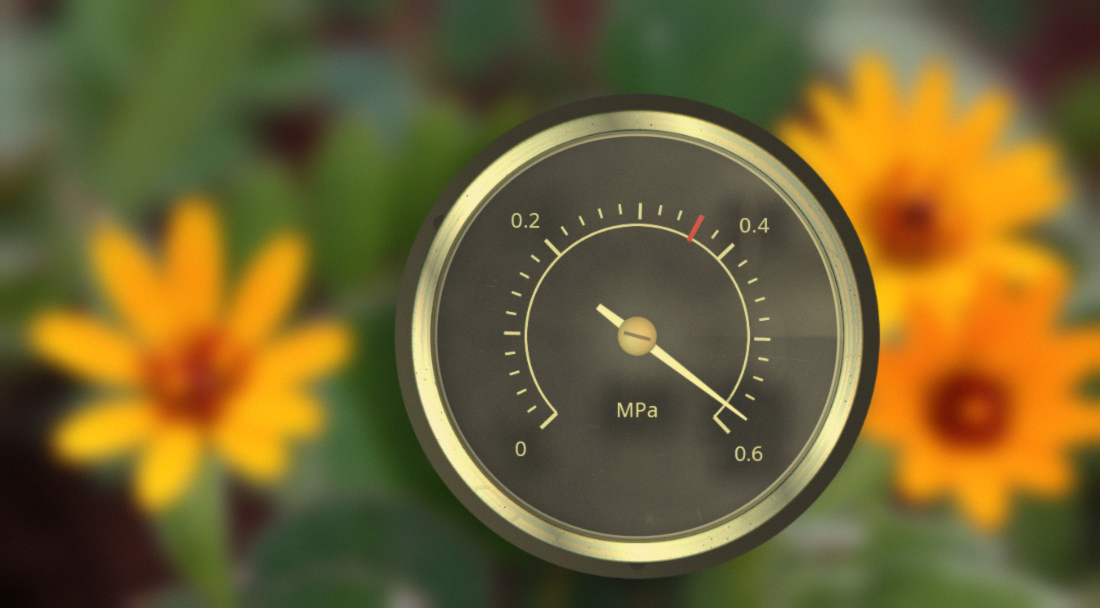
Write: 0.58; MPa
